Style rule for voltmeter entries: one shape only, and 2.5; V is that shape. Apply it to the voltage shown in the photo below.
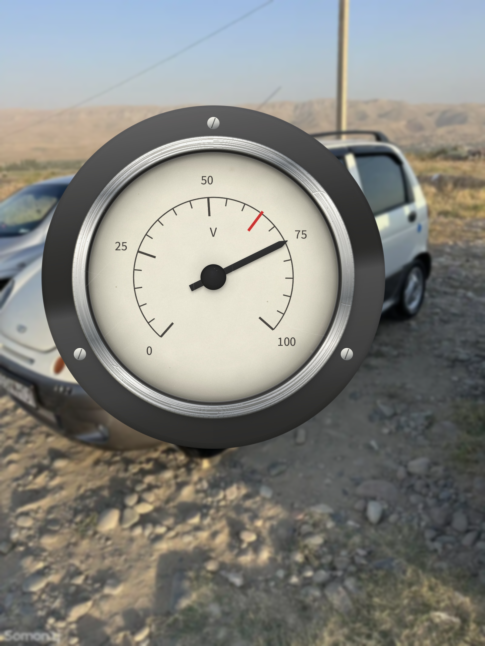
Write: 75; V
